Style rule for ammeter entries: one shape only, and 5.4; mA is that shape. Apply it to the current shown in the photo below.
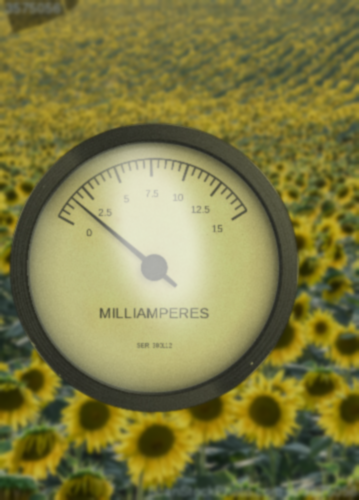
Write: 1.5; mA
